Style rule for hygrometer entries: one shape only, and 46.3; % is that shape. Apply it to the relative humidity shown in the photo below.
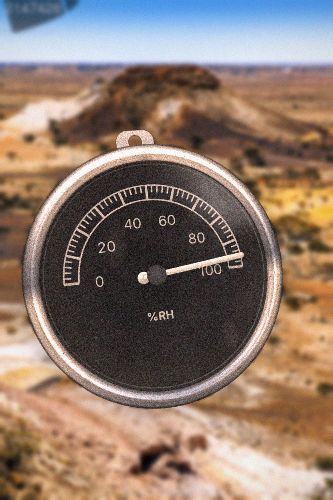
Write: 96; %
